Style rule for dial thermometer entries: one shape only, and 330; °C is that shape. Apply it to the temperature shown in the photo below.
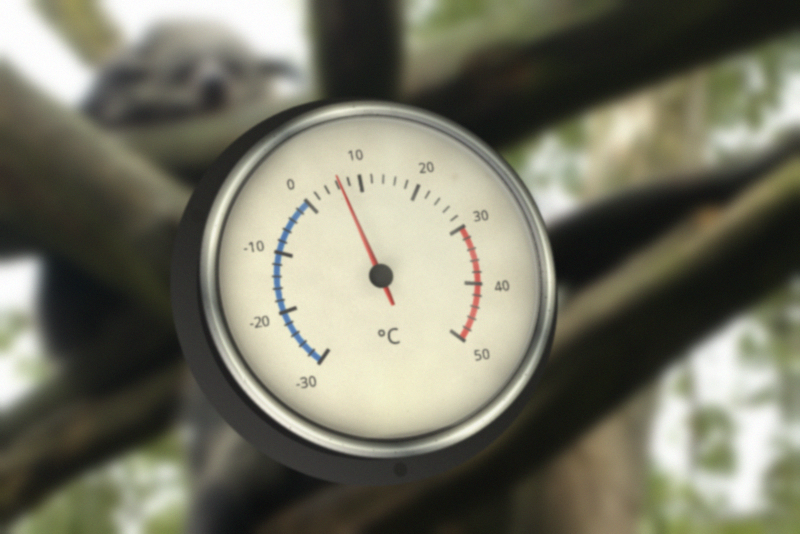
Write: 6; °C
